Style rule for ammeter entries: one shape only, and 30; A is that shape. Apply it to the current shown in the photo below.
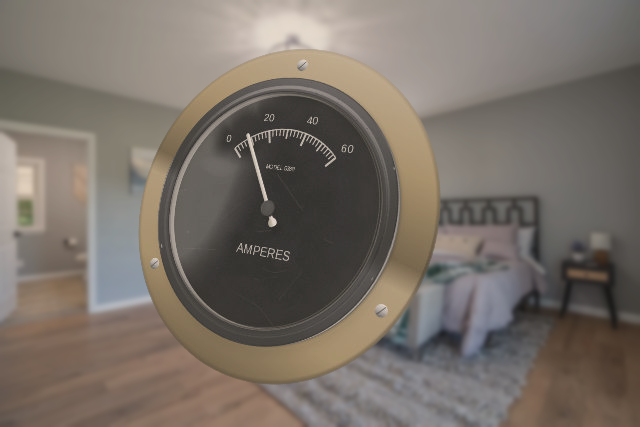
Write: 10; A
